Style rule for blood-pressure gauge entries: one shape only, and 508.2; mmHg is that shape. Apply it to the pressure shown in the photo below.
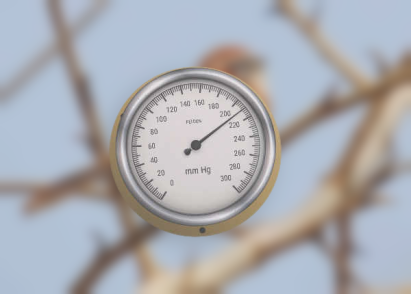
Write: 210; mmHg
